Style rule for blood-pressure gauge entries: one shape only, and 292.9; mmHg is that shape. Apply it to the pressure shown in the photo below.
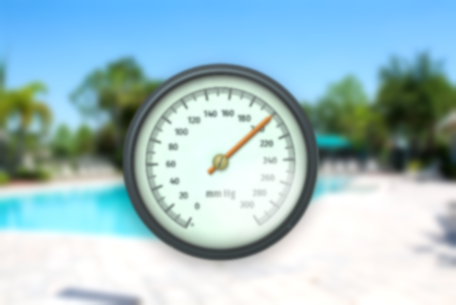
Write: 200; mmHg
